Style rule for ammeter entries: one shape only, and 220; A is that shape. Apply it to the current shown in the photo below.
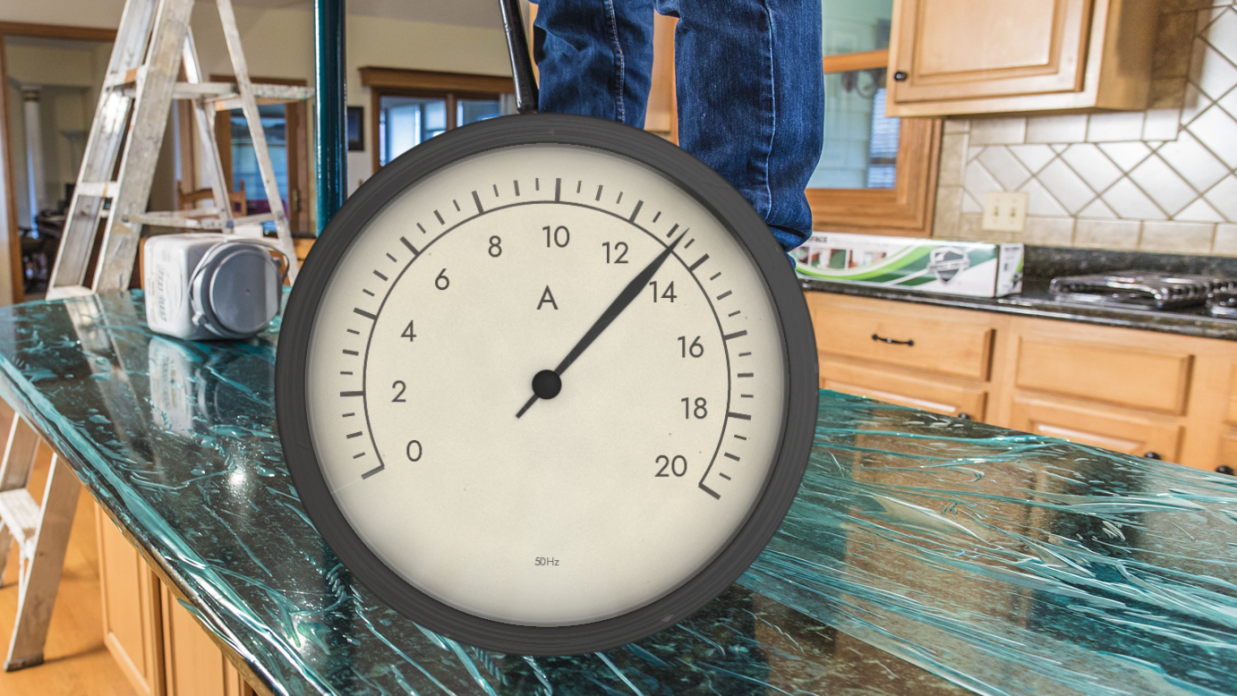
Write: 13.25; A
